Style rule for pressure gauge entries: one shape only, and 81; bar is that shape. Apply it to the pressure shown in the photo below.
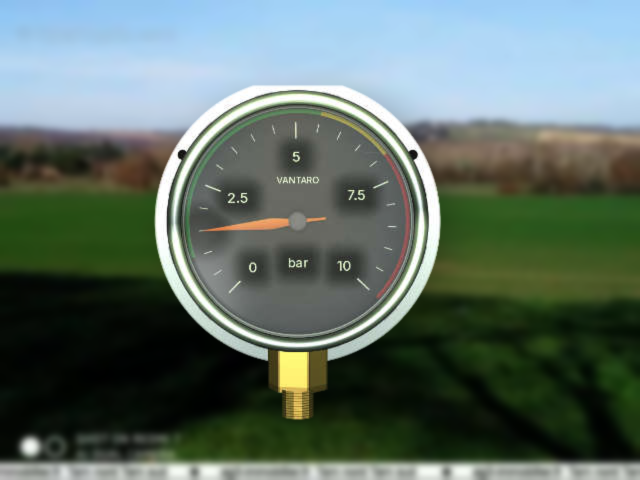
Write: 1.5; bar
